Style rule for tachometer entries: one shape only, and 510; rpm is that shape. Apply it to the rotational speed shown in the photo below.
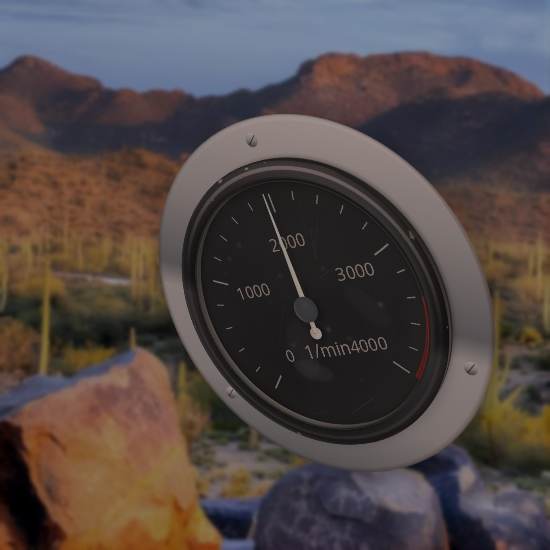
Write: 2000; rpm
